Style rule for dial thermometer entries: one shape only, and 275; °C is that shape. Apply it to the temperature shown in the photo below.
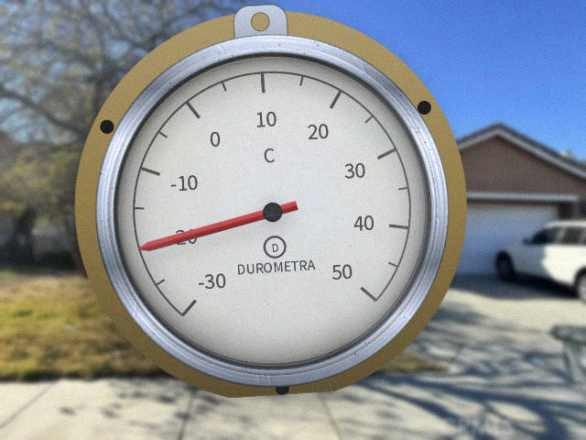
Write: -20; °C
